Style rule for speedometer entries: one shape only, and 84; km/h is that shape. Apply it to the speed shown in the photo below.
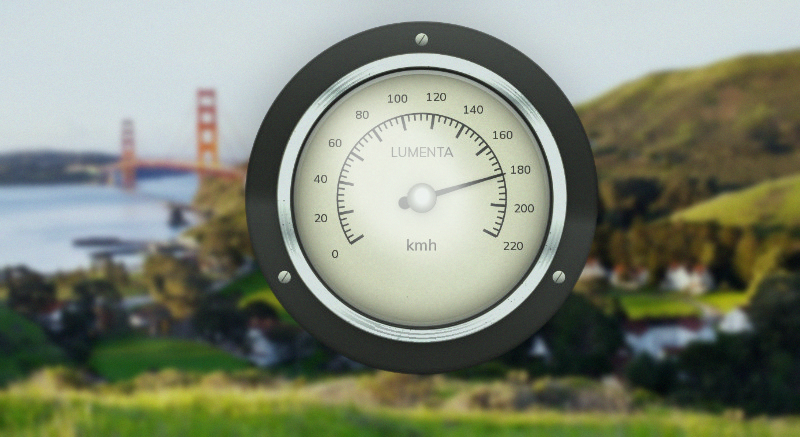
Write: 180; km/h
